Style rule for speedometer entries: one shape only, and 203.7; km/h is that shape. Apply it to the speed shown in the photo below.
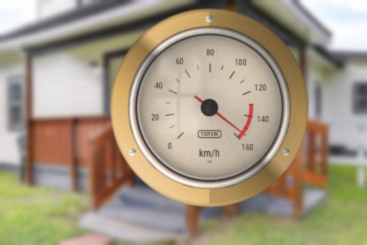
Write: 155; km/h
